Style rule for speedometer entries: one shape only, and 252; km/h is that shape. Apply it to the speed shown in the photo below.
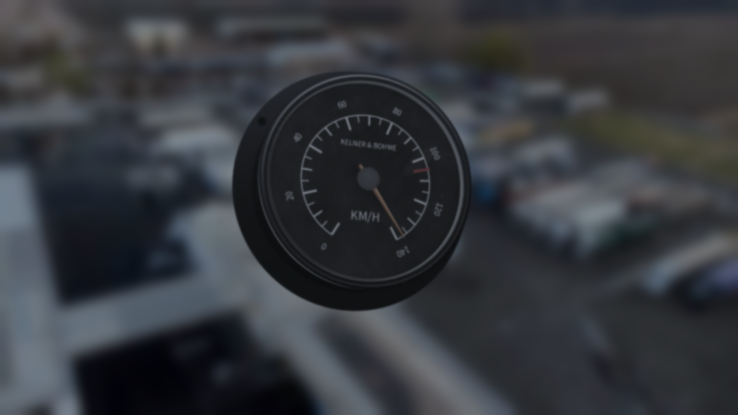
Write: 137.5; km/h
